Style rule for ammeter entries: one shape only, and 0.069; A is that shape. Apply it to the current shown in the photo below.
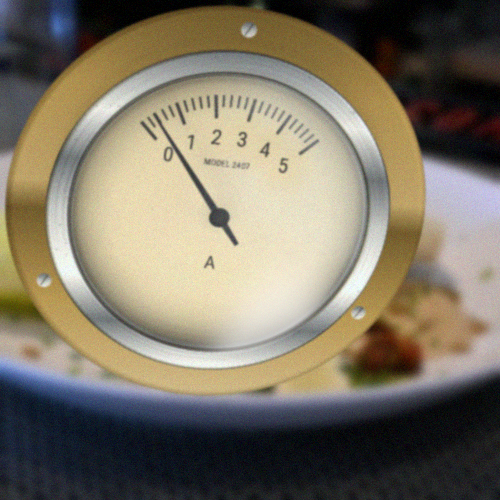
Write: 0.4; A
